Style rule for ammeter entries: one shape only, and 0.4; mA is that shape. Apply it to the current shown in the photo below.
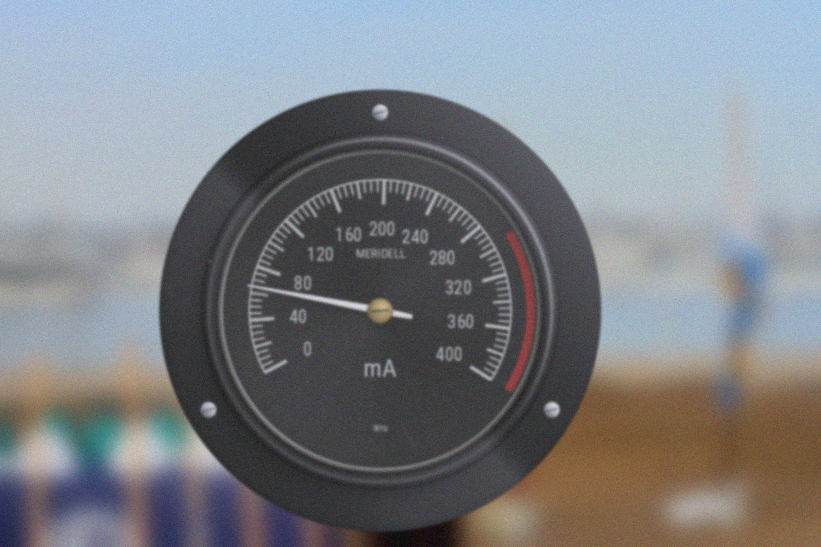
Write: 65; mA
